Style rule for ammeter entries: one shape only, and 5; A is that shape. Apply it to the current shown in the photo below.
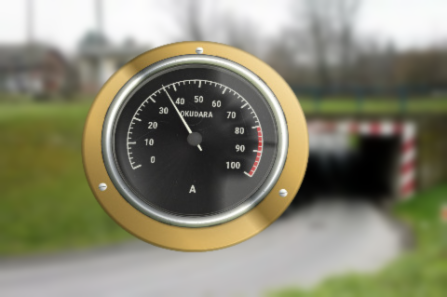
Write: 36; A
